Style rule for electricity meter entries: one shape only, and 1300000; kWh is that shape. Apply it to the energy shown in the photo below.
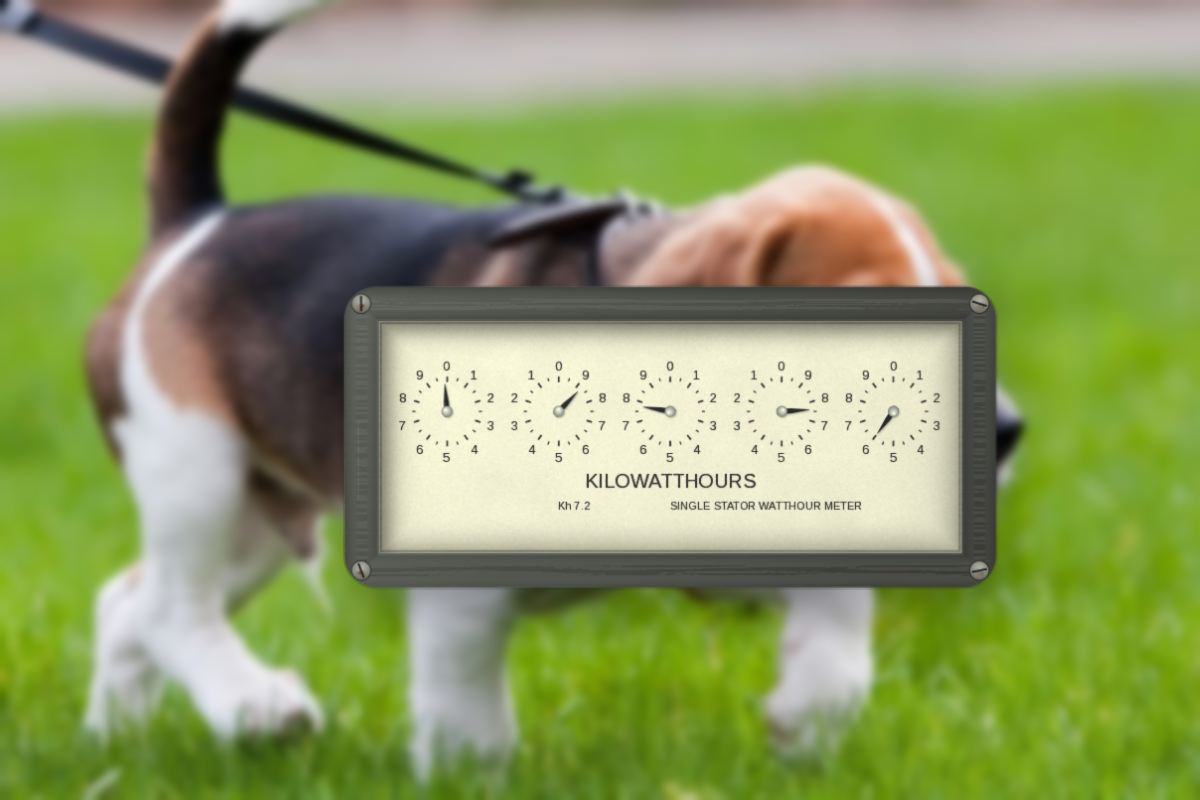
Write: 98776; kWh
